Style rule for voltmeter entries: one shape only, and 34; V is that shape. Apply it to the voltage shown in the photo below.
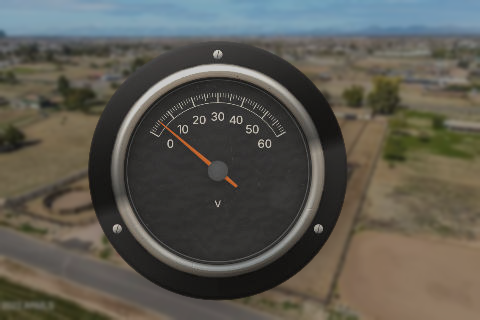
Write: 5; V
